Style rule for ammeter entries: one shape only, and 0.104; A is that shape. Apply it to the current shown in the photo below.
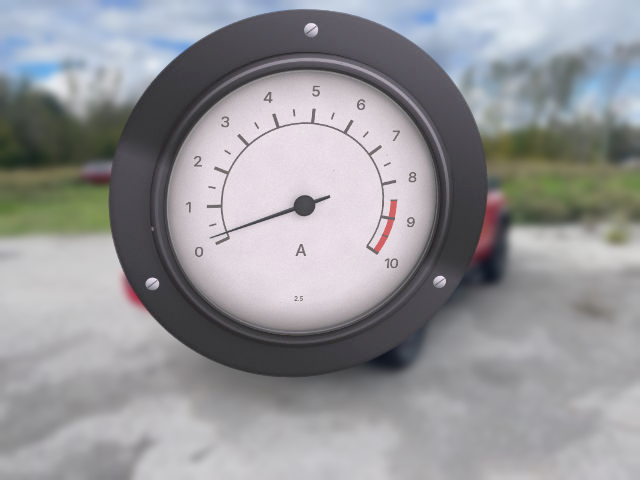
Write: 0.25; A
